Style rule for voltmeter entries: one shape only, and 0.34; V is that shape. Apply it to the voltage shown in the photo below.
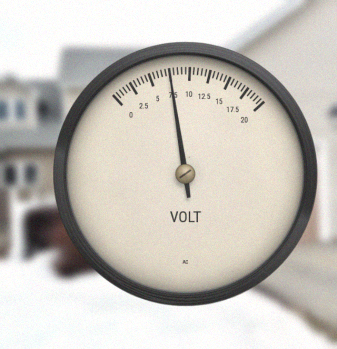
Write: 7.5; V
